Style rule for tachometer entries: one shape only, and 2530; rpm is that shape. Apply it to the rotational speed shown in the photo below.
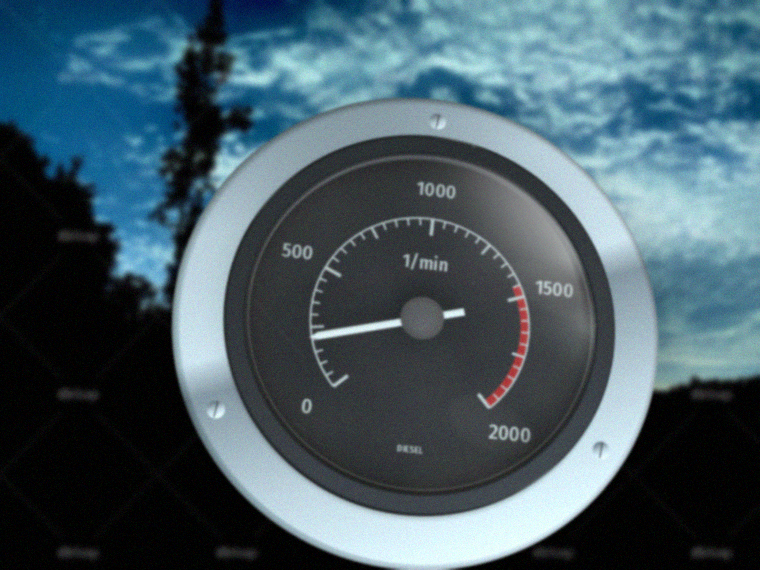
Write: 200; rpm
